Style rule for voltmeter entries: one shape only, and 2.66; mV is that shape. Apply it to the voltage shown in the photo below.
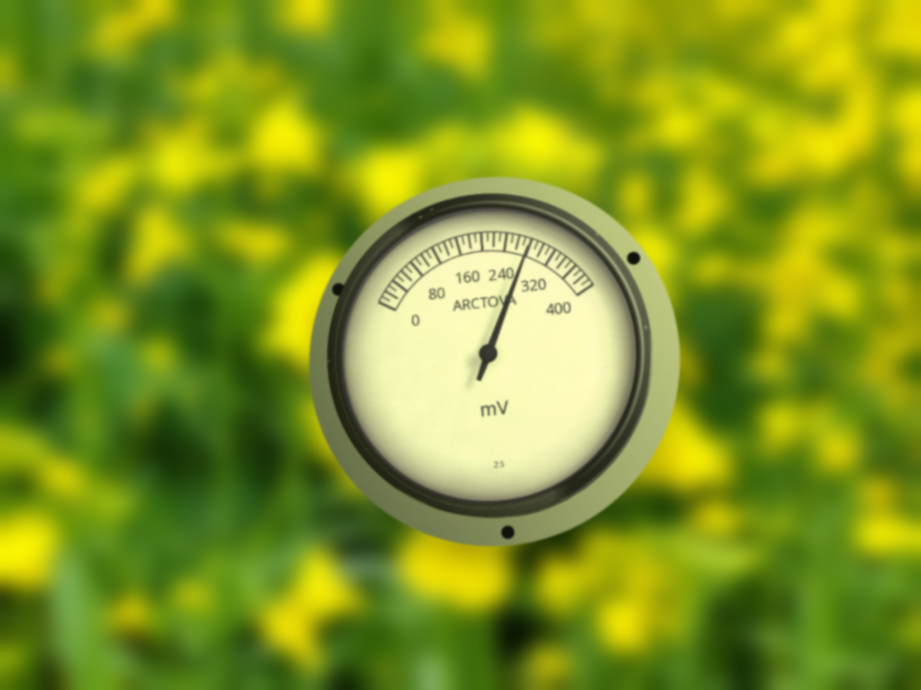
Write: 280; mV
